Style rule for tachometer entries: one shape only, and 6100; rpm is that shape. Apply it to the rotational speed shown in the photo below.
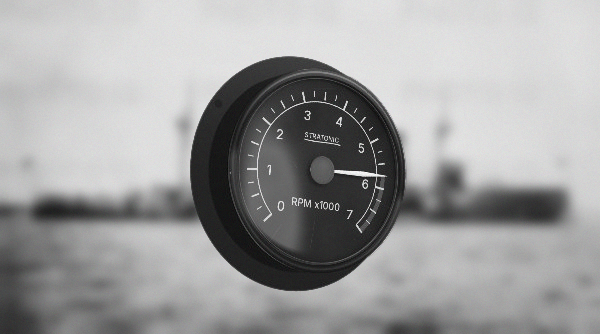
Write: 5750; rpm
